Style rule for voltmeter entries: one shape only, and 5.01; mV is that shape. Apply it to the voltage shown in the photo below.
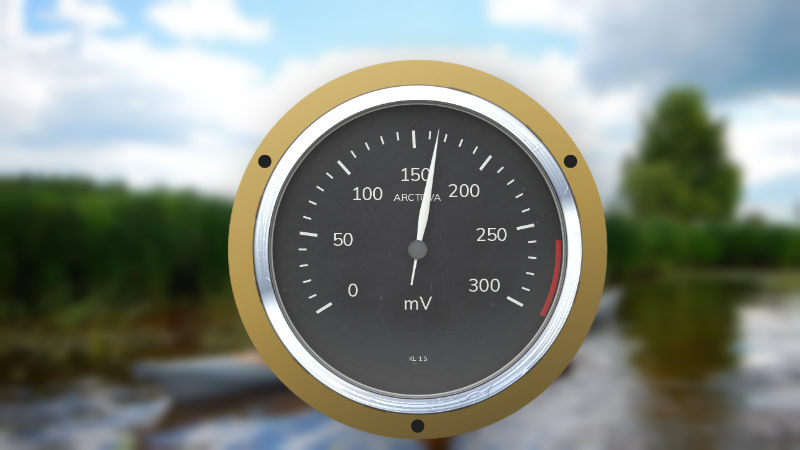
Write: 165; mV
